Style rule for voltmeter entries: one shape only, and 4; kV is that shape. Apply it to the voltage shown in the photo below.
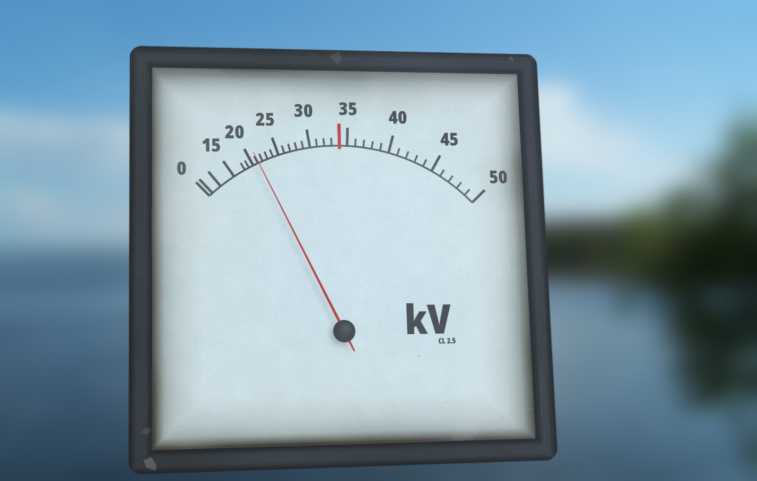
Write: 21; kV
